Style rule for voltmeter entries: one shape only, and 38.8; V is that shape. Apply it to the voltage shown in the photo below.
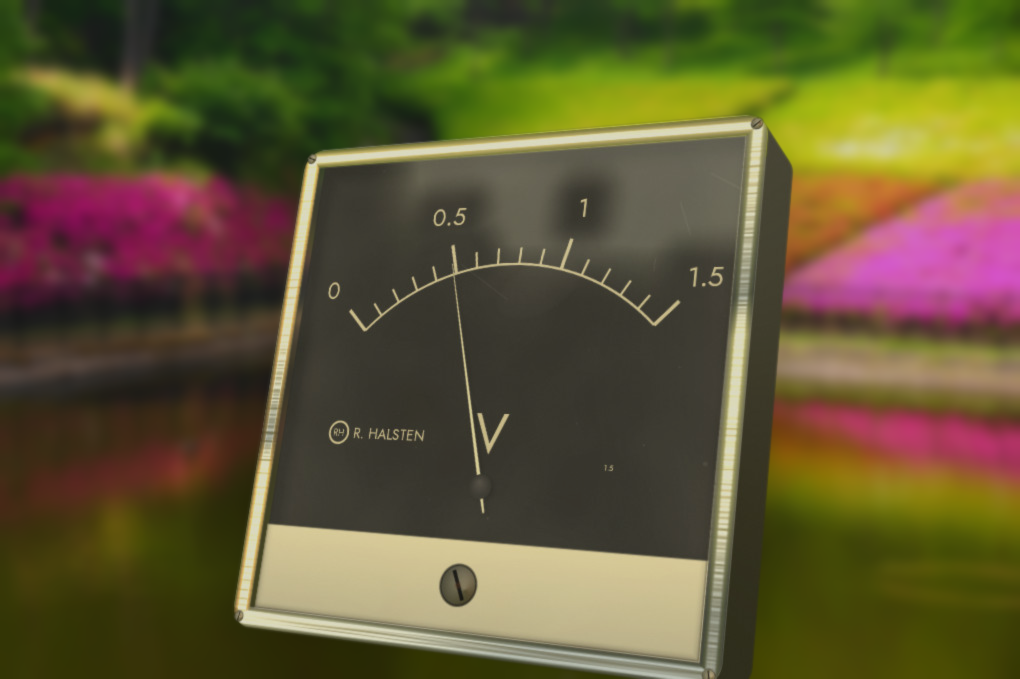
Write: 0.5; V
